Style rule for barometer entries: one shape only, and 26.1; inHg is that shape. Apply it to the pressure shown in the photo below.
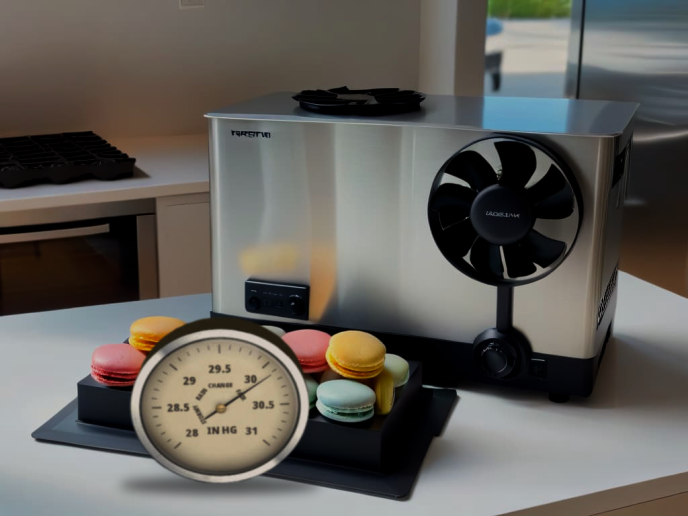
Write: 30.1; inHg
